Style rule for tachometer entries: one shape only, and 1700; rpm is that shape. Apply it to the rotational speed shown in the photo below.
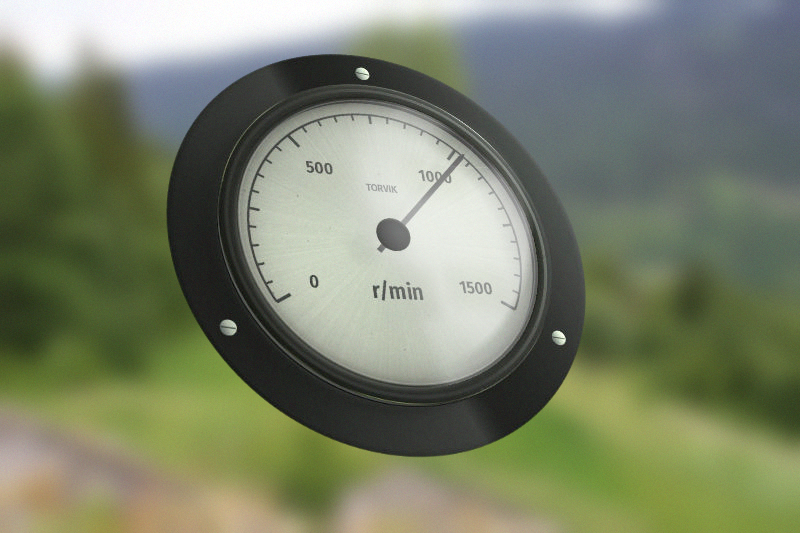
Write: 1025; rpm
